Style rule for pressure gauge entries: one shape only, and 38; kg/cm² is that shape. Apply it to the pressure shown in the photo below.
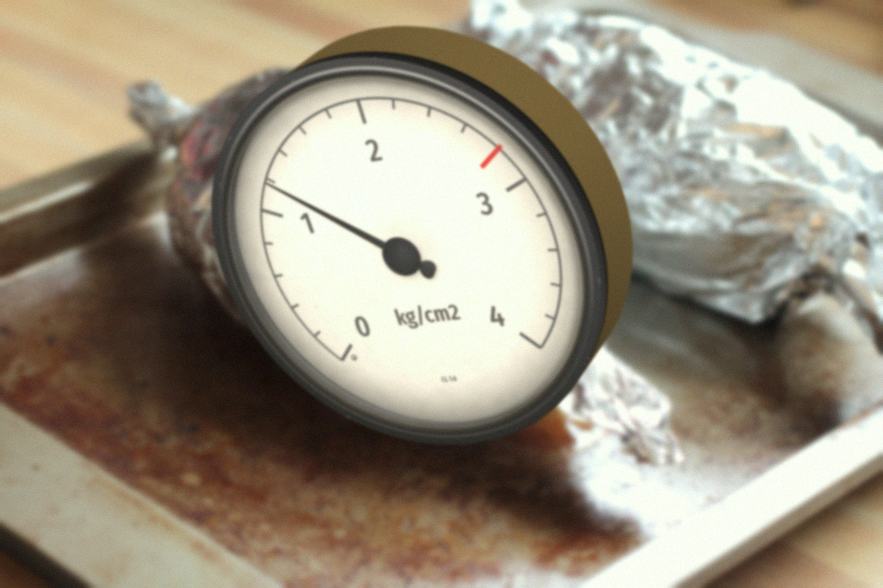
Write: 1.2; kg/cm²
